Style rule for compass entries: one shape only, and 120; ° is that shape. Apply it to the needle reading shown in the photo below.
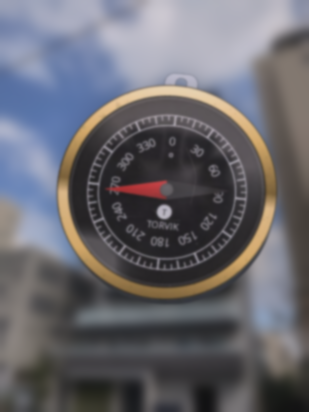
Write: 265; °
